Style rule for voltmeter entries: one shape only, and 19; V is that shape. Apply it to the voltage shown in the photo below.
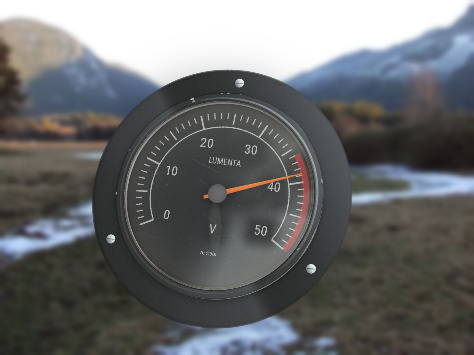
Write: 39; V
